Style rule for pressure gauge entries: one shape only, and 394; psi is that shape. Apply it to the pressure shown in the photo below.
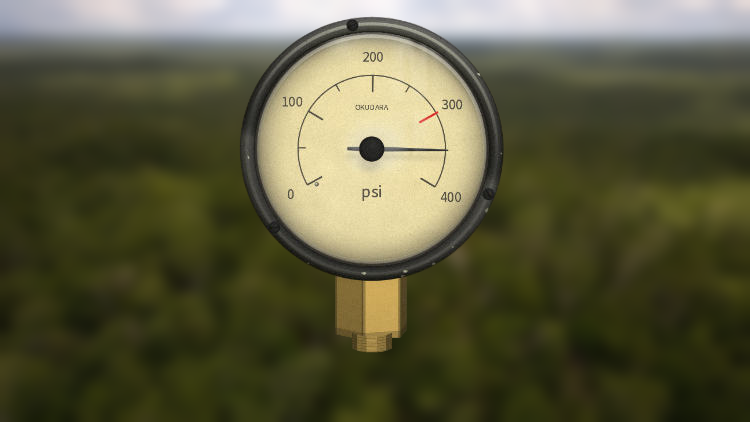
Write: 350; psi
